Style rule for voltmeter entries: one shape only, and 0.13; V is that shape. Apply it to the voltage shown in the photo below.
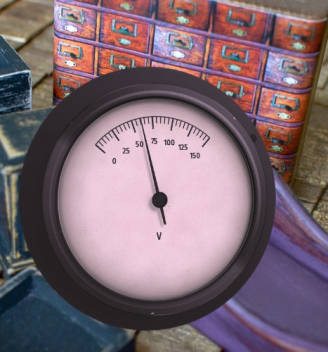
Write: 60; V
